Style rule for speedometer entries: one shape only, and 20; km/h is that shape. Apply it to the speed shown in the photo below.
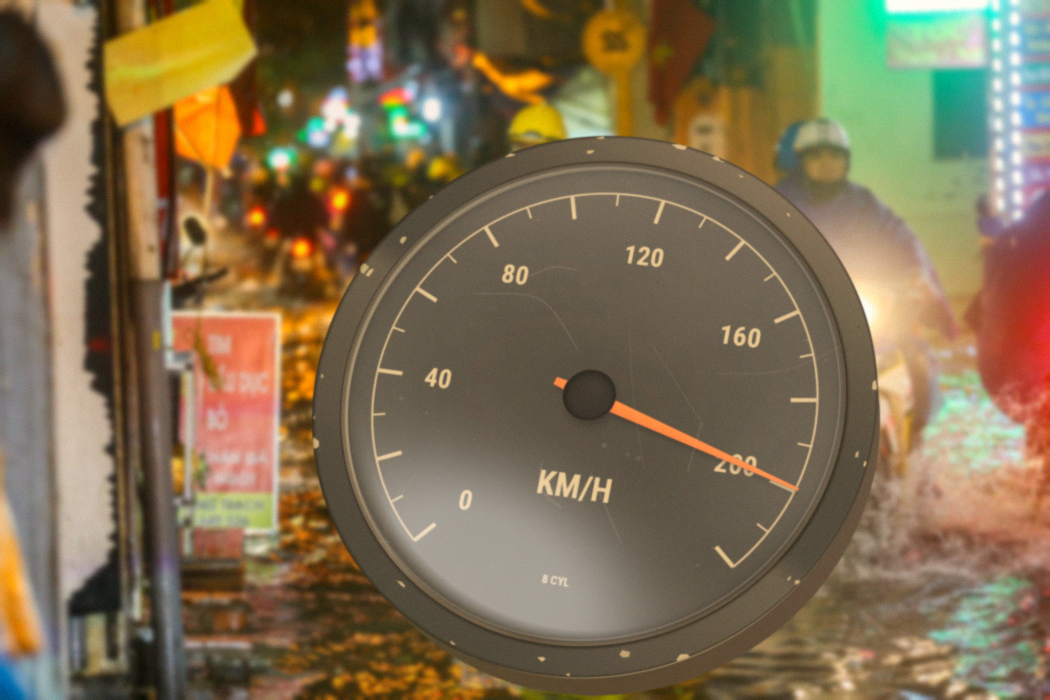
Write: 200; km/h
